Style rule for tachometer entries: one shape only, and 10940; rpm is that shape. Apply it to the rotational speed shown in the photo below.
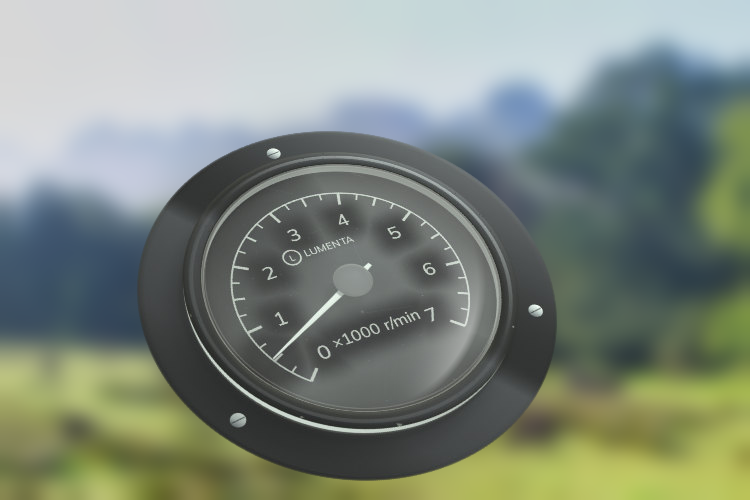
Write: 500; rpm
